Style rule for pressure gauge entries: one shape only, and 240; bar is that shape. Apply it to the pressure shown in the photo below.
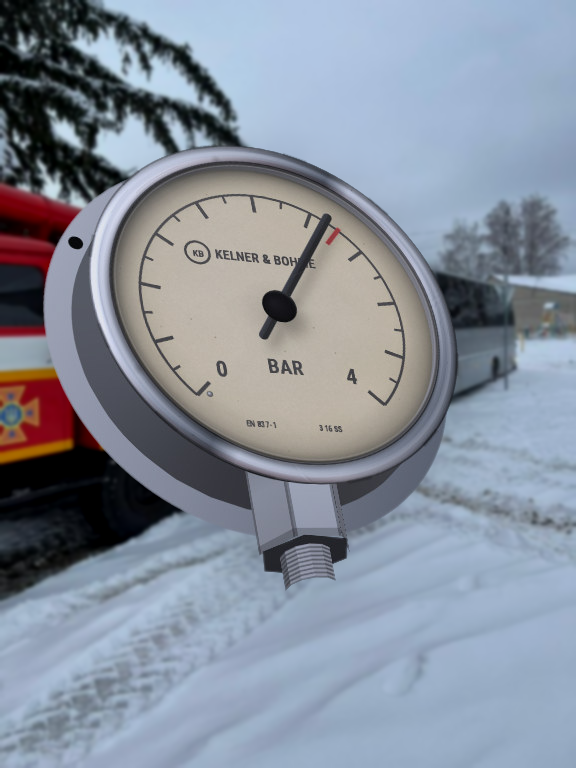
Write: 2.5; bar
